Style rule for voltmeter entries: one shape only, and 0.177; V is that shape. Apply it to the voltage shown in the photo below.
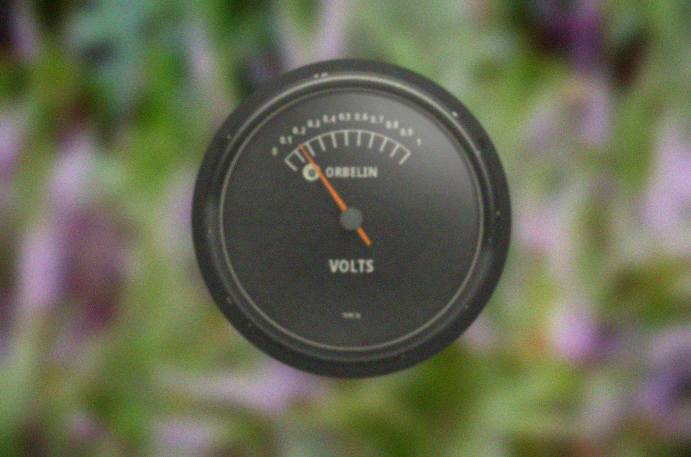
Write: 0.15; V
